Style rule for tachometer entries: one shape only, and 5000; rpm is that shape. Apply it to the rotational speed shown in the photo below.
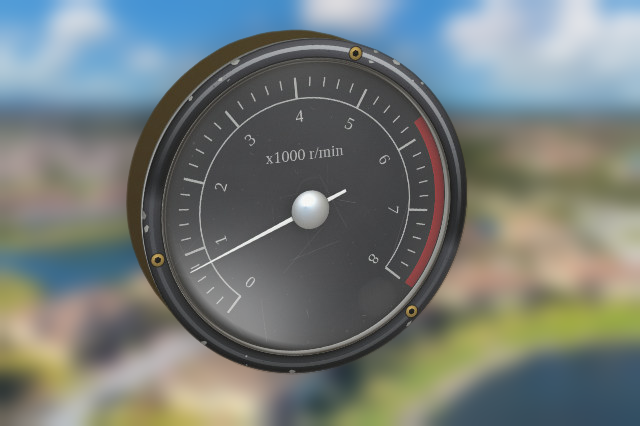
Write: 800; rpm
